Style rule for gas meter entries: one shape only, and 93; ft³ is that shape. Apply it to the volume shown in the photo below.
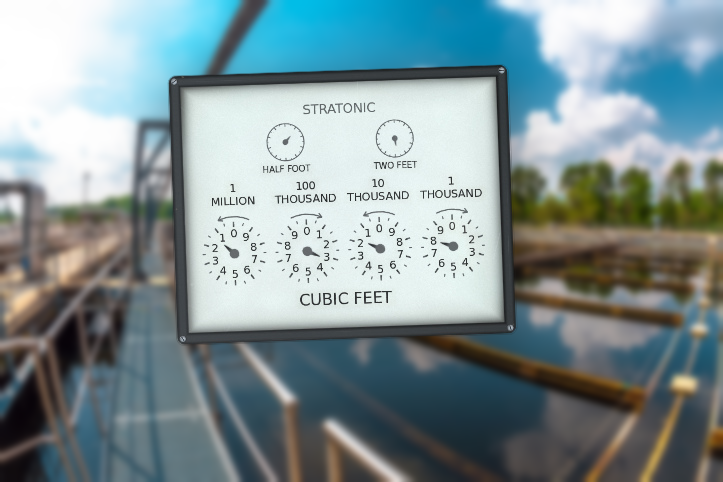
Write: 131800; ft³
